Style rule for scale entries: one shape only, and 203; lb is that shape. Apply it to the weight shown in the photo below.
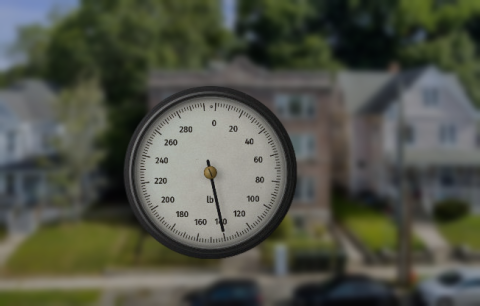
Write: 140; lb
